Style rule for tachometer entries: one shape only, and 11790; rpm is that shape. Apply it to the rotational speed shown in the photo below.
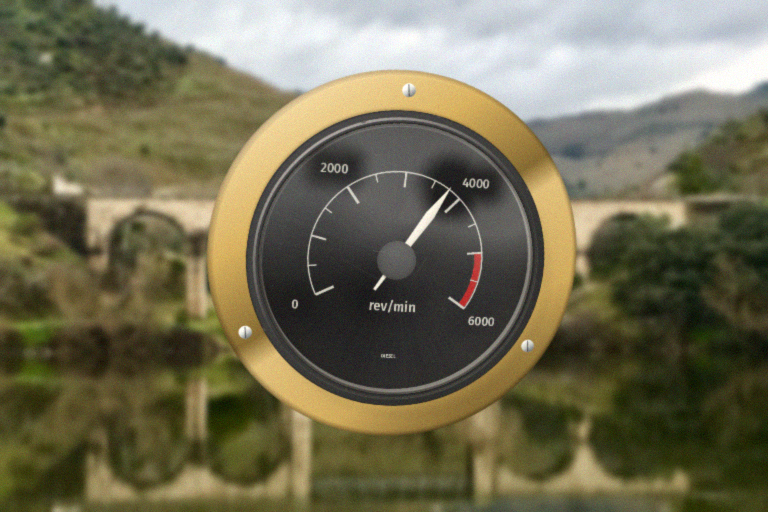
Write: 3750; rpm
